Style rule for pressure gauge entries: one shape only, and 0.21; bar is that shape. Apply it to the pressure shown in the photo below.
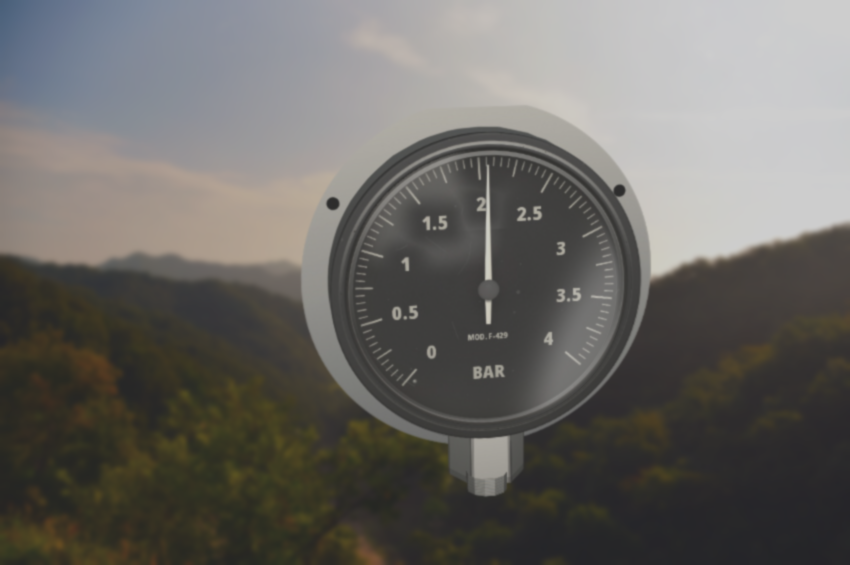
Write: 2.05; bar
